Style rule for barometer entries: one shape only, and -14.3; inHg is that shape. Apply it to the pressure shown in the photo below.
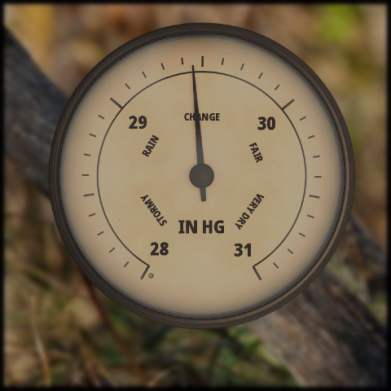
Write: 29.45; inHg
